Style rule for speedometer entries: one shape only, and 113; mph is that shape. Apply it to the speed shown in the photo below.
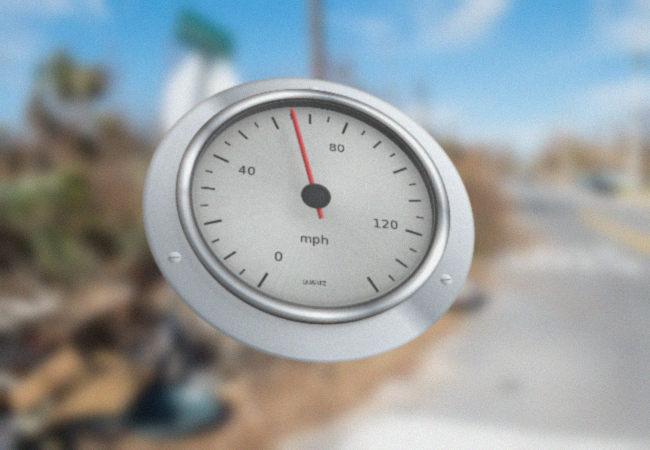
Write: 65; mph
